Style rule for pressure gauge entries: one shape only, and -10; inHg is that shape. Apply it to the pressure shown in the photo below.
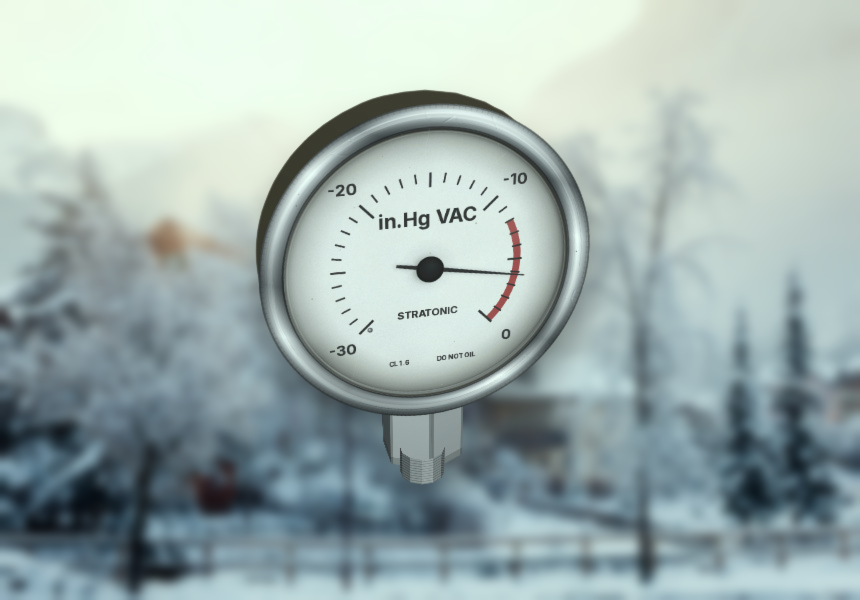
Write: -4; inHg
